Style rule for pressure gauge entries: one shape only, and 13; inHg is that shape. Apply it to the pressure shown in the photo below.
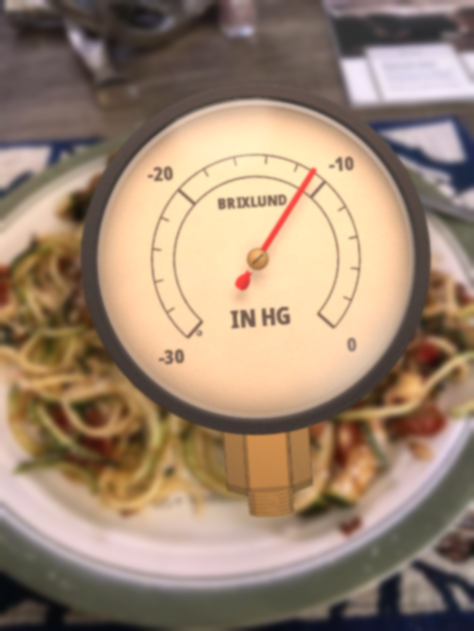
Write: -11; inHg
